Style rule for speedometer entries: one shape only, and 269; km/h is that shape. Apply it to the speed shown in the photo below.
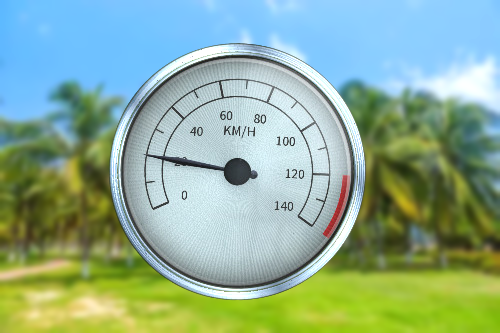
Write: 20; km/h
